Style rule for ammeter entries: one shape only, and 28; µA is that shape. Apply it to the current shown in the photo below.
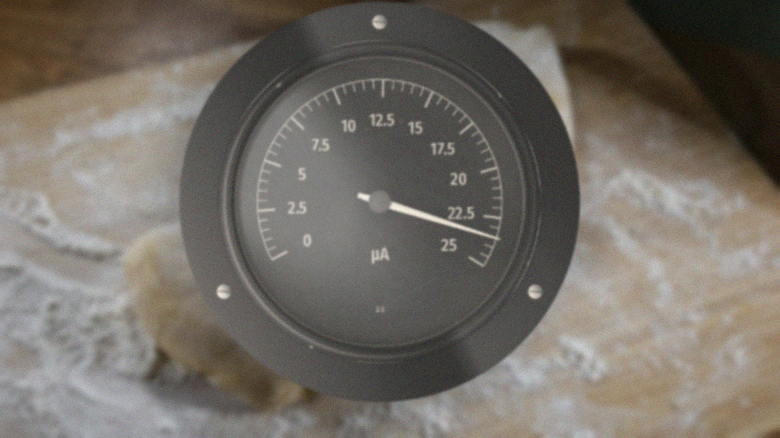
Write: 23.5; µA
